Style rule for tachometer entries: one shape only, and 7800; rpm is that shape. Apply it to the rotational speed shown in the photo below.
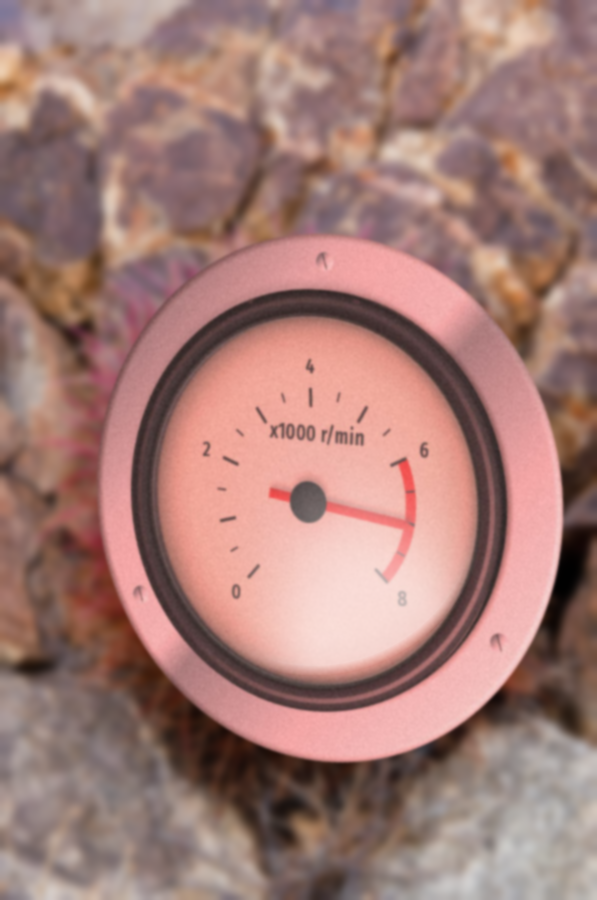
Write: 7000; rpm
